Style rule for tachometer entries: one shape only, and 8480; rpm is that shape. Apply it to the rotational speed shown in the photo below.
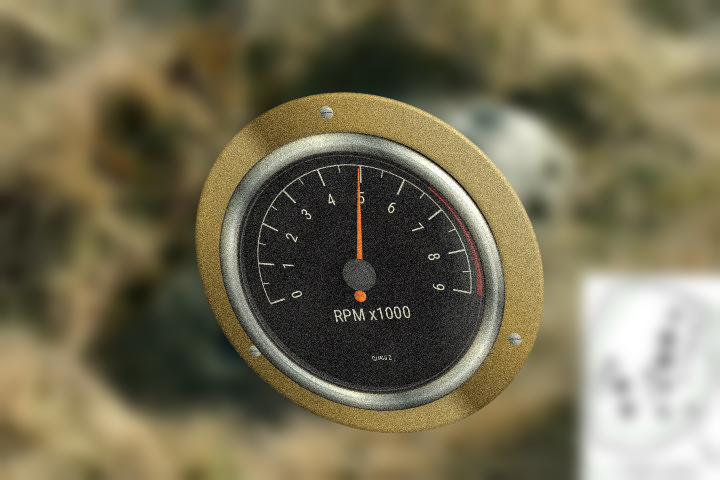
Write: 5000; rpm
